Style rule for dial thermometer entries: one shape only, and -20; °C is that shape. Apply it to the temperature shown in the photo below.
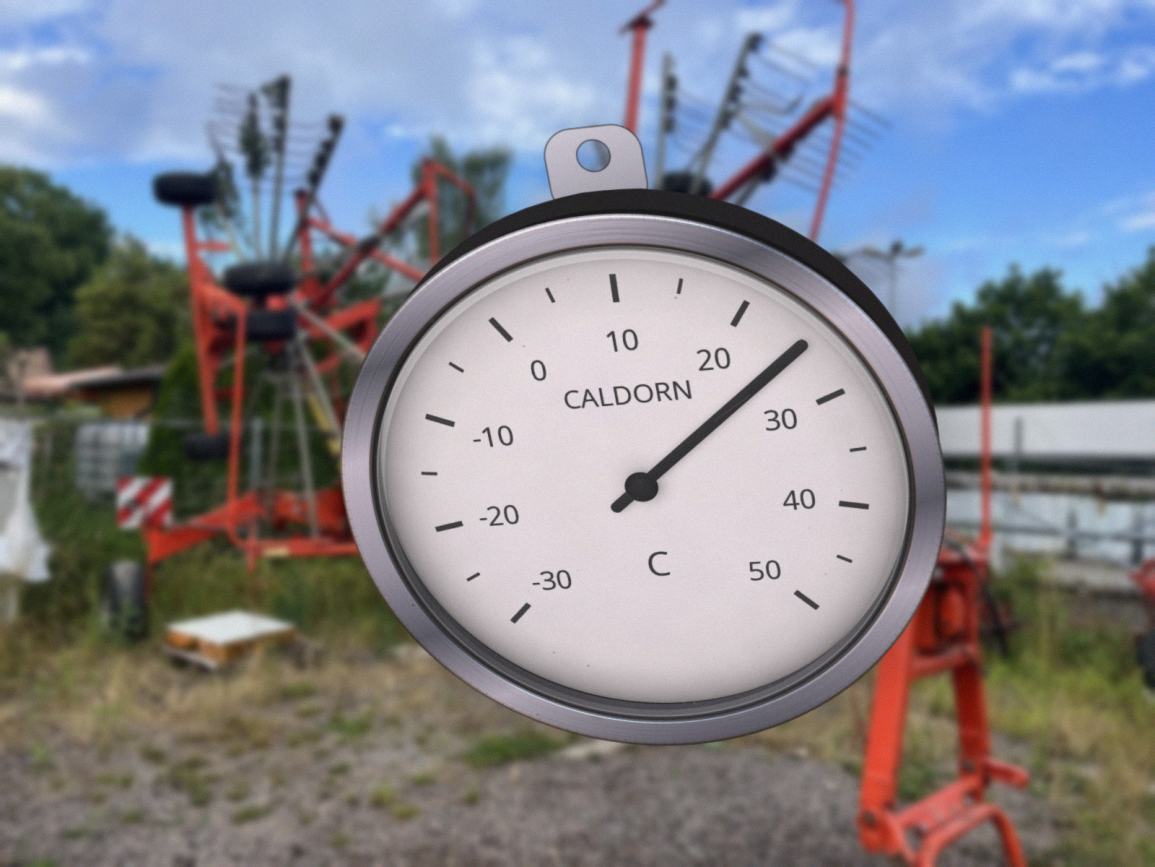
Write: 25; °C
